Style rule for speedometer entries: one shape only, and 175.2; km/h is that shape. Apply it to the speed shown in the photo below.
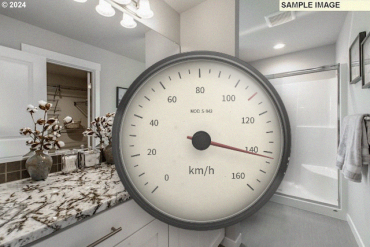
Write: 142.5; km/h
